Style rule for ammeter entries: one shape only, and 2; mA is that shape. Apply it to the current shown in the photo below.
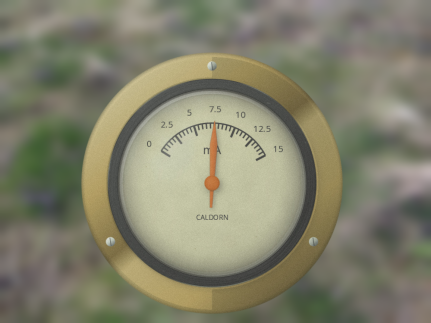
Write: 7.5; mA
